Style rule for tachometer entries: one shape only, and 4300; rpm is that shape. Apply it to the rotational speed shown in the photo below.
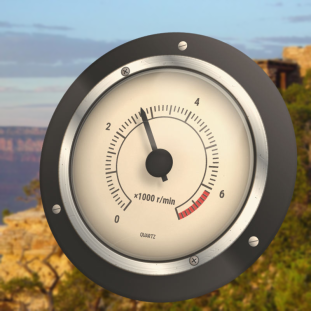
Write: 2800; rpm
